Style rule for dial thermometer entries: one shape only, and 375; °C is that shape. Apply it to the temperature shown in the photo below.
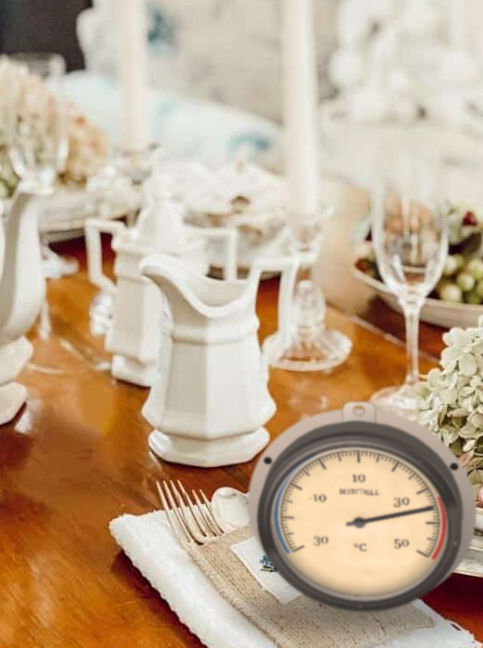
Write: 35; °C
